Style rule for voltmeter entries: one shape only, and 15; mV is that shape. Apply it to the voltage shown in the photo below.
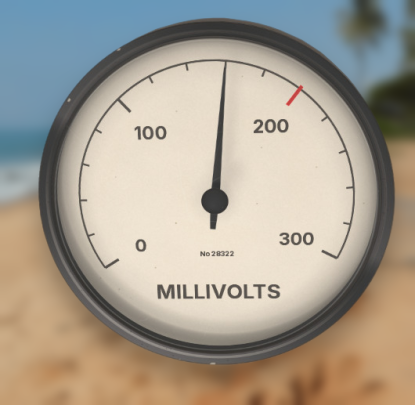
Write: 160; mV
